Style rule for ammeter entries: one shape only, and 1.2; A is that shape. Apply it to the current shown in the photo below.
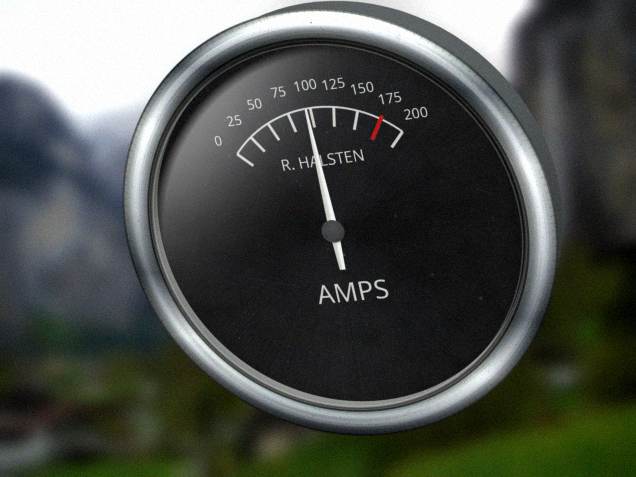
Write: 100; A
